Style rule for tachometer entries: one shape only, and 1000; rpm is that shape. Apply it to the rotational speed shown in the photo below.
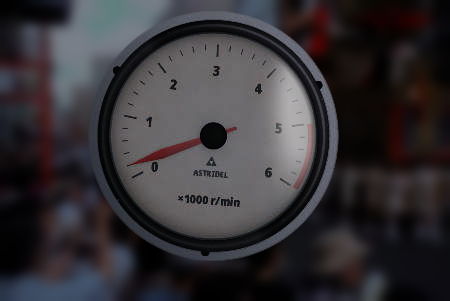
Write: 200; rpm
